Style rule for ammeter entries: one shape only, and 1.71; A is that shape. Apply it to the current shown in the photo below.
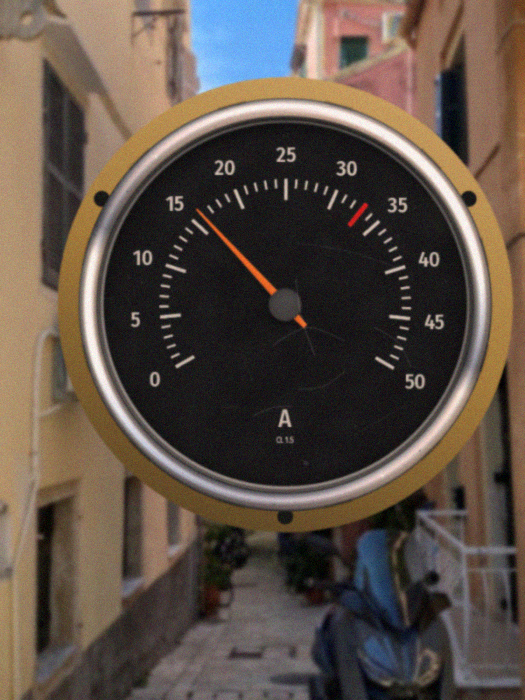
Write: 16; A
